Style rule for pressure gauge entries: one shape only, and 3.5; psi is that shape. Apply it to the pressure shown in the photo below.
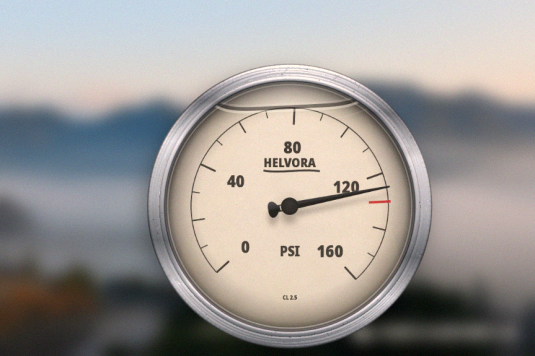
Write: 125; psi
